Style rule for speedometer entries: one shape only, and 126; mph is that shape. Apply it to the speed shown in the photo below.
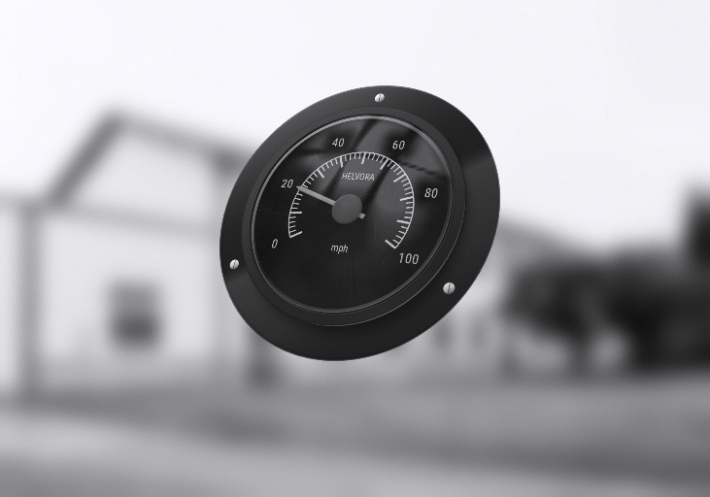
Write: 20; mph
